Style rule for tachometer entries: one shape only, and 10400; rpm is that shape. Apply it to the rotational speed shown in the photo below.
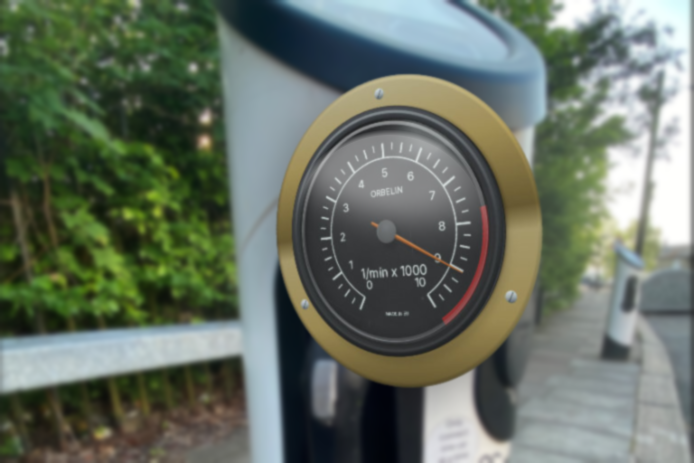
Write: 9000; rpm
